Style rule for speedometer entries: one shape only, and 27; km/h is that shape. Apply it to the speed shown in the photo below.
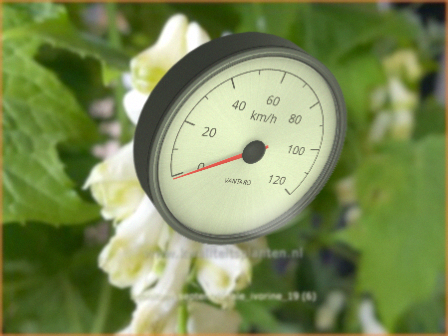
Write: 0; km/h
